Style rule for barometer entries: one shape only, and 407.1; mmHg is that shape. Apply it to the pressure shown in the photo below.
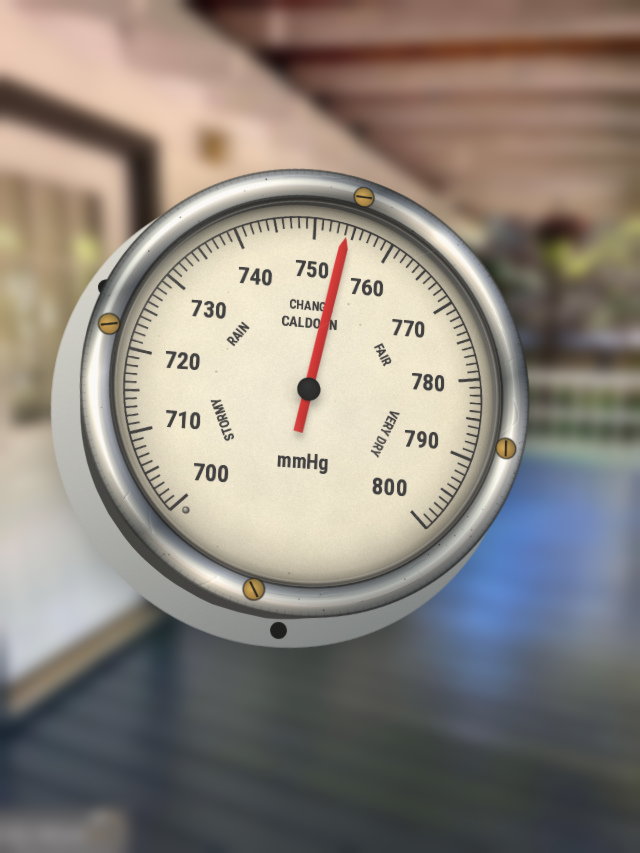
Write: 754; mmHg
